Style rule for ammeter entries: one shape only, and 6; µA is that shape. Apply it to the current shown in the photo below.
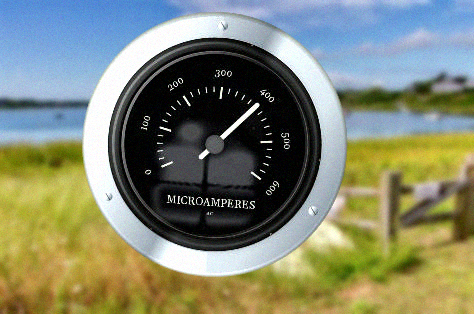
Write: 400; µA
